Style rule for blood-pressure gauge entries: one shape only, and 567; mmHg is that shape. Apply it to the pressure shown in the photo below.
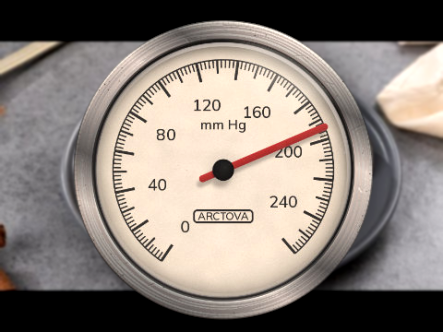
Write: 194; mmHg
